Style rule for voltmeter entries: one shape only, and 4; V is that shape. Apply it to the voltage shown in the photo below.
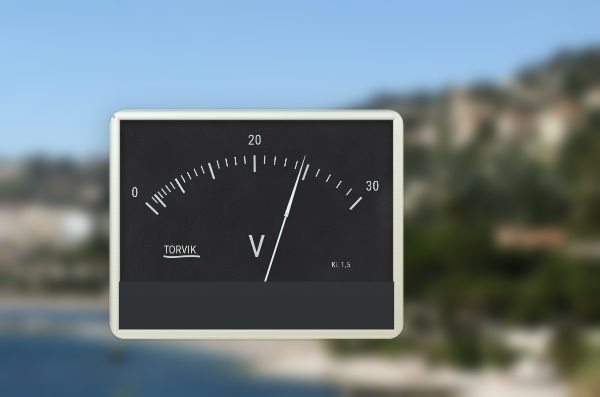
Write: 24.5; V
